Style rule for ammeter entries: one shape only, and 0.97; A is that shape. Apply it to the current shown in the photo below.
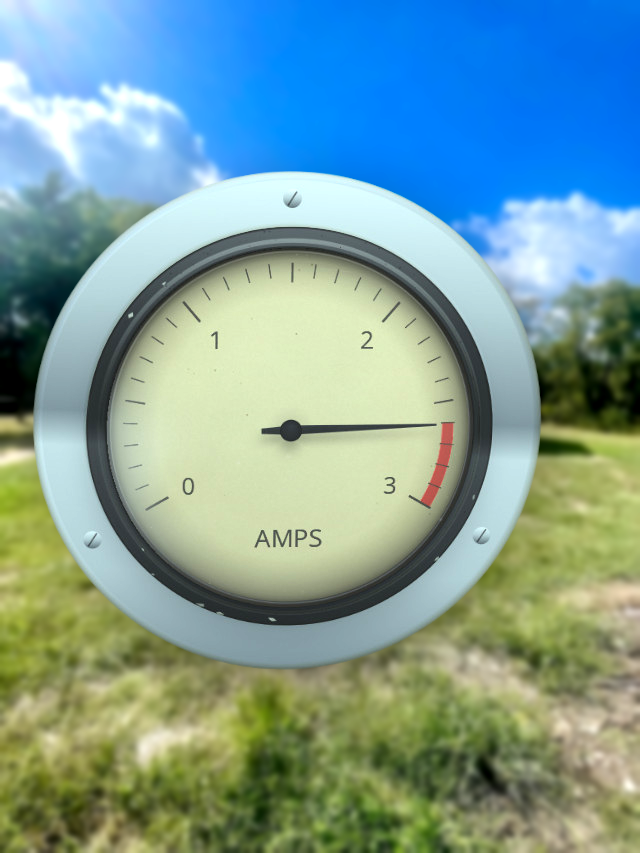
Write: 2.6; A
